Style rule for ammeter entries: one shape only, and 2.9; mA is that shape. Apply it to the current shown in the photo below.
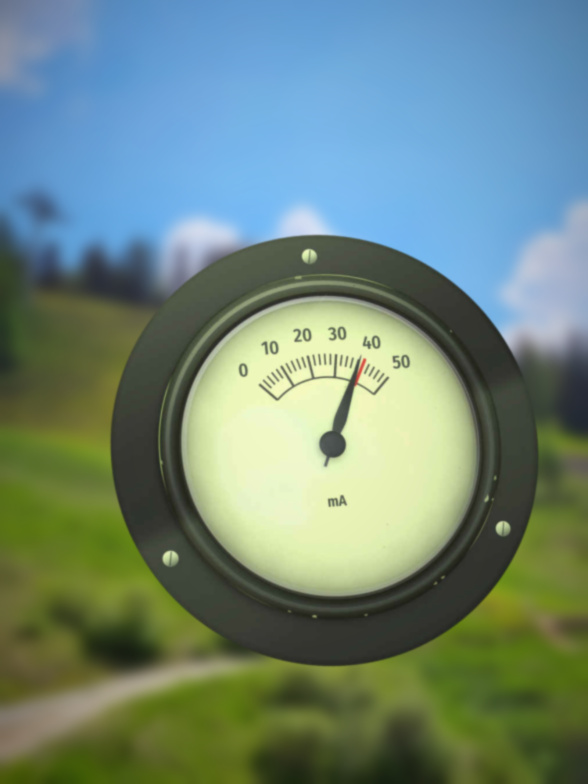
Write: 38; mA
